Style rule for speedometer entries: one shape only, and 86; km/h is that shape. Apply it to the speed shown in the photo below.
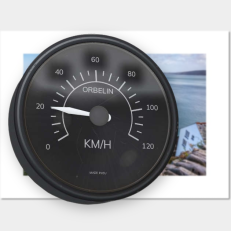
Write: 20; km/h
